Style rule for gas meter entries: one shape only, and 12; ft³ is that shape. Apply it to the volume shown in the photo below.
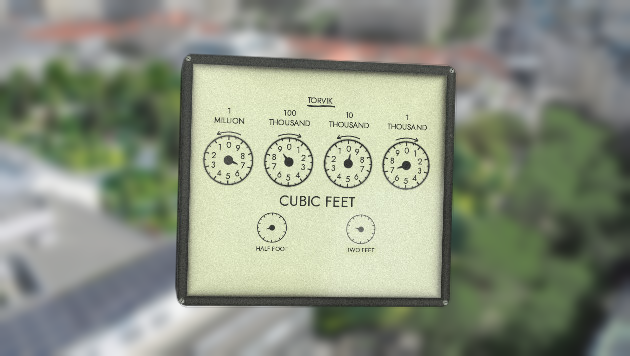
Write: 689700; ft³
